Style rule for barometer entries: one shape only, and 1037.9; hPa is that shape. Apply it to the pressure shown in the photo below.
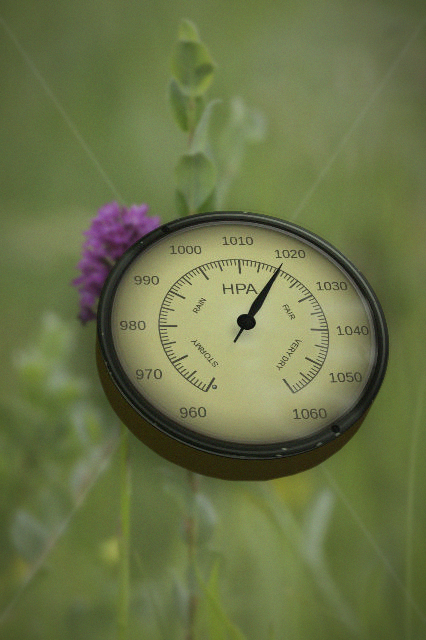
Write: 1020; hPa
